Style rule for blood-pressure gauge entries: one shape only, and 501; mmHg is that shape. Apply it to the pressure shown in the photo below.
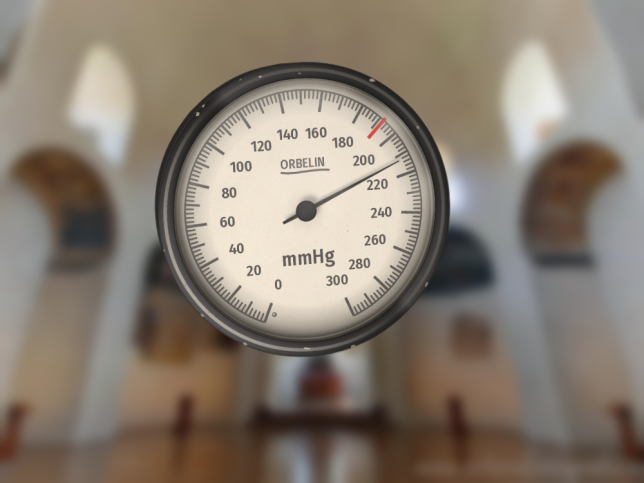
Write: 212; mmHg
